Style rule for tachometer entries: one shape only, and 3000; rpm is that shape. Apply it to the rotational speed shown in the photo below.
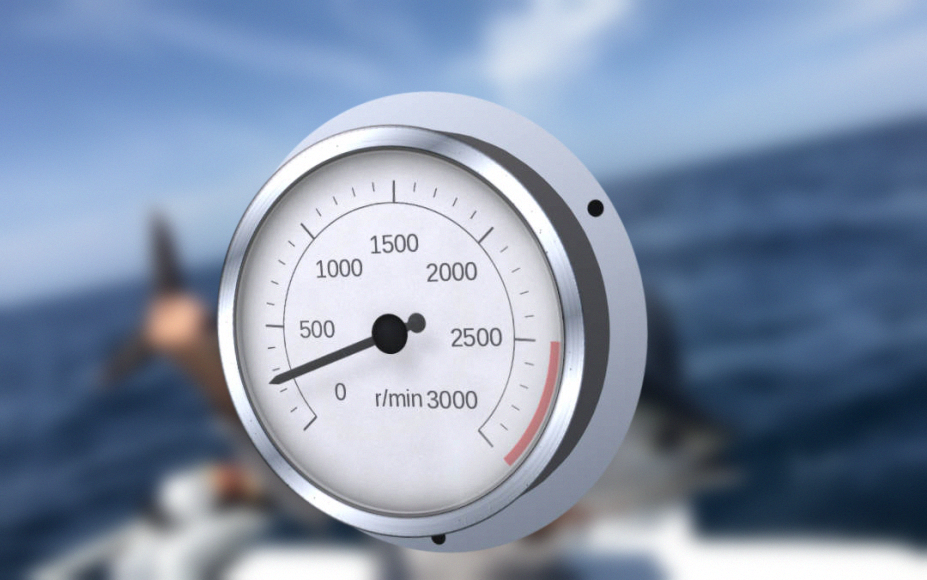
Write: 250; rpm
